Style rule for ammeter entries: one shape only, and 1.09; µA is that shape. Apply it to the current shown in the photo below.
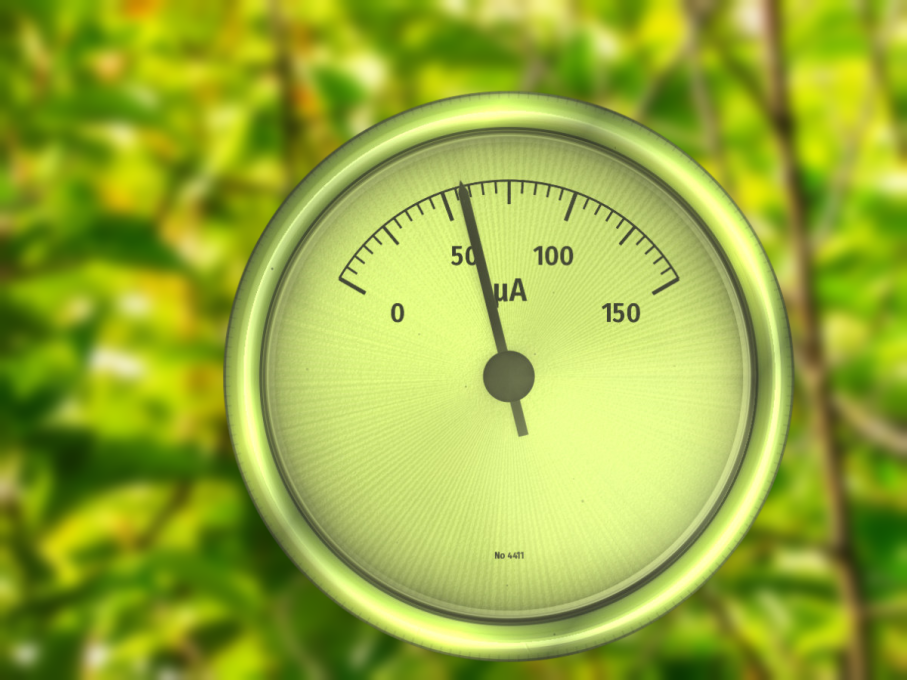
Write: 57.5; µA
